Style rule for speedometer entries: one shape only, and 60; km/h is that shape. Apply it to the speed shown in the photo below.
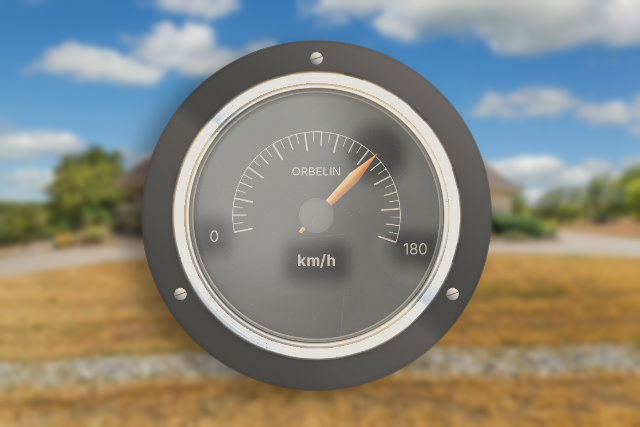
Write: 125; km/h
